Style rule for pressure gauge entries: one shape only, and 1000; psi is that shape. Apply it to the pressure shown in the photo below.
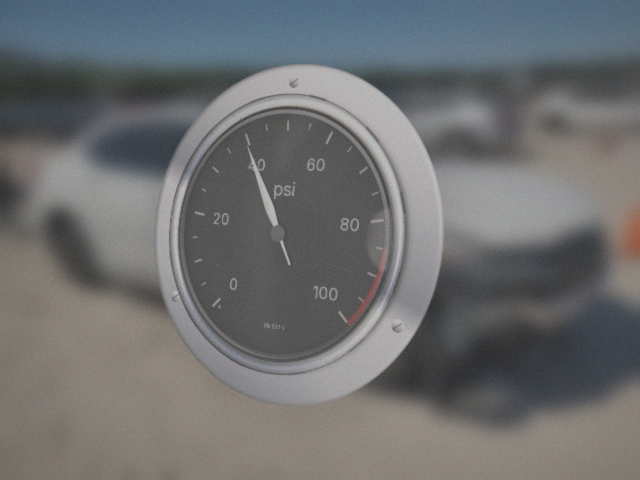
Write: 40; psi
